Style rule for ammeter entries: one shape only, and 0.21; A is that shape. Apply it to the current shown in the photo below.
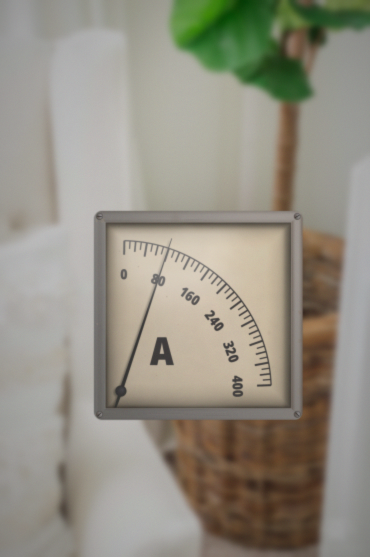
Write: 80; A
